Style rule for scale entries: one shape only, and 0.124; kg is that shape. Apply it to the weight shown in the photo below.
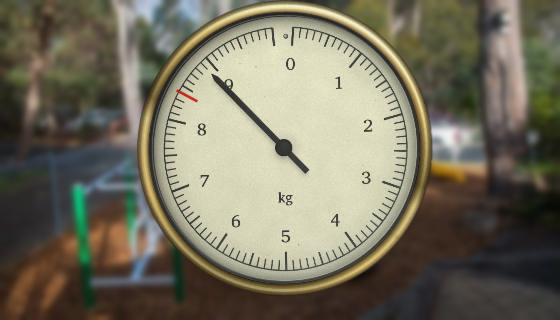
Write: 8.9; kg
